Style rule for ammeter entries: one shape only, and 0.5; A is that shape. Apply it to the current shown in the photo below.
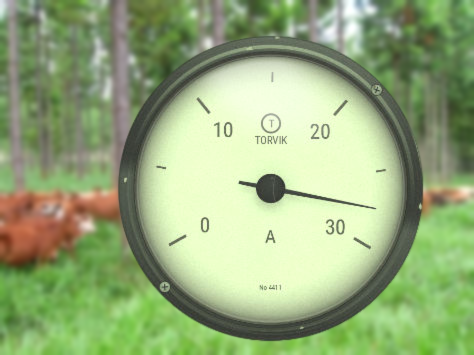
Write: 27.5; A
